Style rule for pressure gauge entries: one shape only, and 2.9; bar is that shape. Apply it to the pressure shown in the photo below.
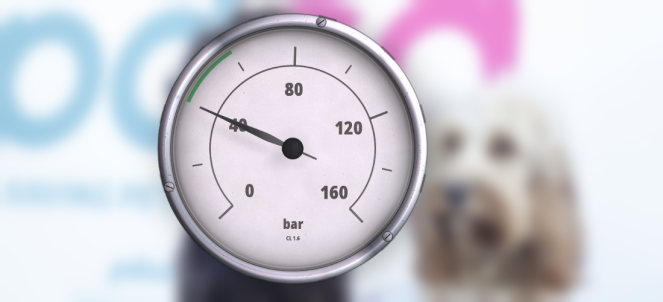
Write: 40; bar
